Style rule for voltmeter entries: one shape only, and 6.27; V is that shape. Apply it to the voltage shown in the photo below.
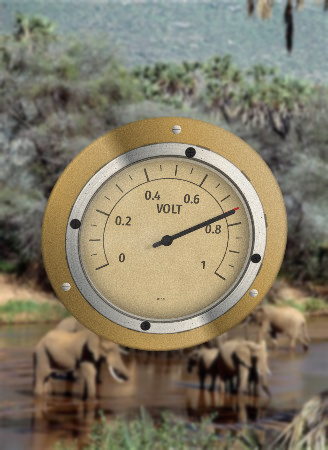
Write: 0.75; V
